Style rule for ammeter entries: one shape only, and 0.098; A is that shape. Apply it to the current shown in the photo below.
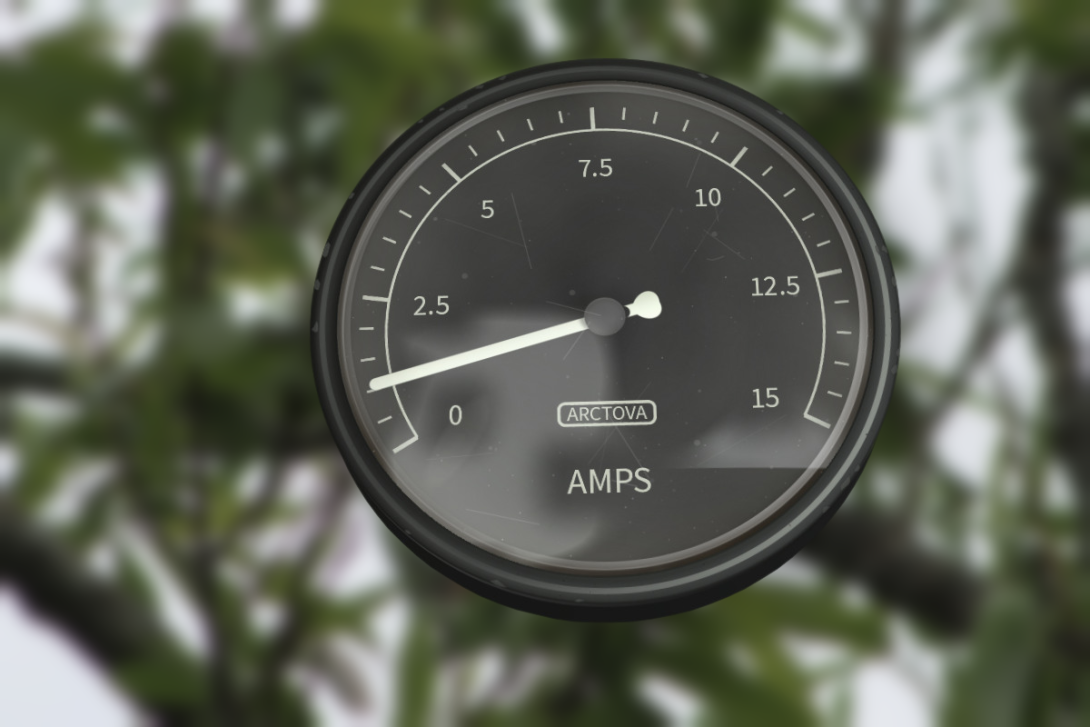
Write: 1; A
